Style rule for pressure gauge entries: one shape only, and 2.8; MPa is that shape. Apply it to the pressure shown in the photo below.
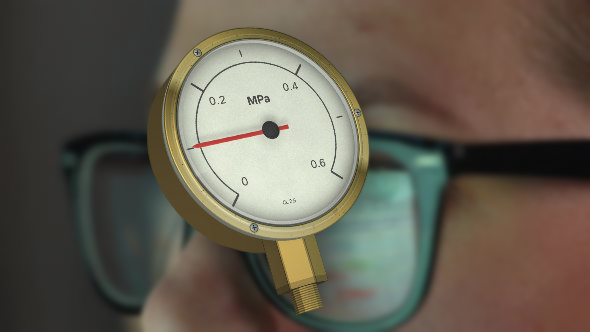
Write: 0.1; MPa
